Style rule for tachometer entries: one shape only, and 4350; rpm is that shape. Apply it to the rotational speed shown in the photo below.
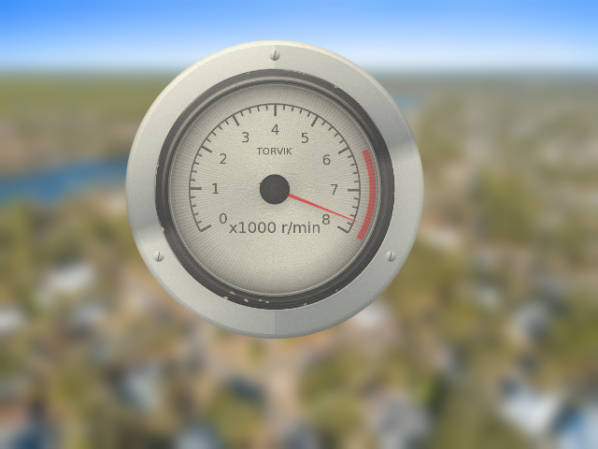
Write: 7700; rpm
